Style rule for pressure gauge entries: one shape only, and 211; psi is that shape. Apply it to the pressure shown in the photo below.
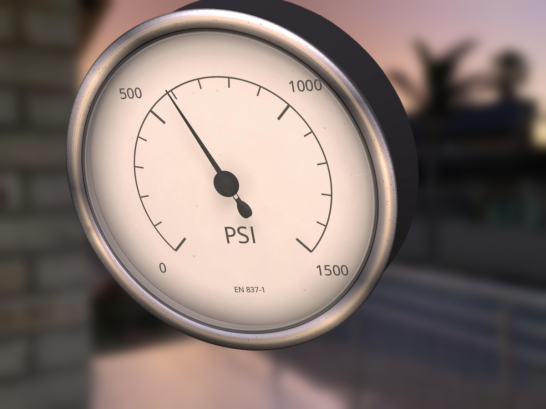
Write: 600; psi
